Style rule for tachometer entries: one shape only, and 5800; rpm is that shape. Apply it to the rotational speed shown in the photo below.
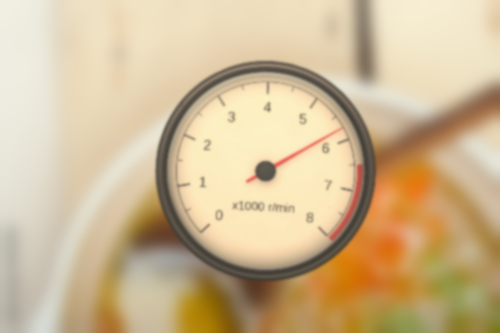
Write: 5750; rpm
